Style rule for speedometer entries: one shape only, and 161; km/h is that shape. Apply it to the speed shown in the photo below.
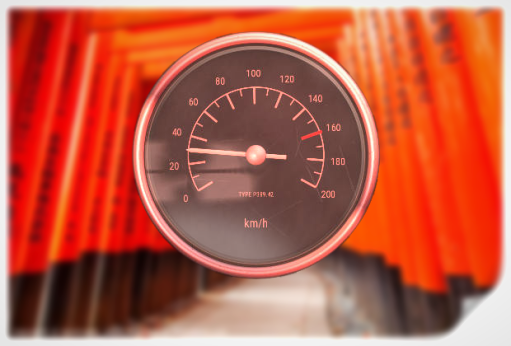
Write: 30; km/h
